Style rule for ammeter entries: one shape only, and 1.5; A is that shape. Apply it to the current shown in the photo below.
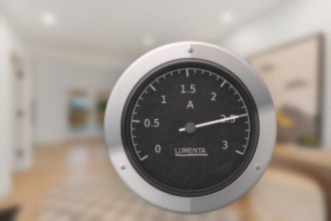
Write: 2.5; A
